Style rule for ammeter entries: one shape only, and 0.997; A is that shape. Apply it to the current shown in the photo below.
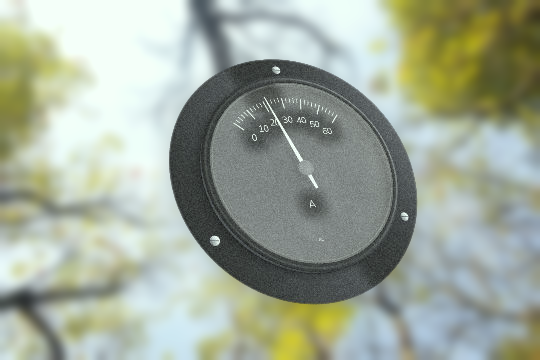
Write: 20; A
